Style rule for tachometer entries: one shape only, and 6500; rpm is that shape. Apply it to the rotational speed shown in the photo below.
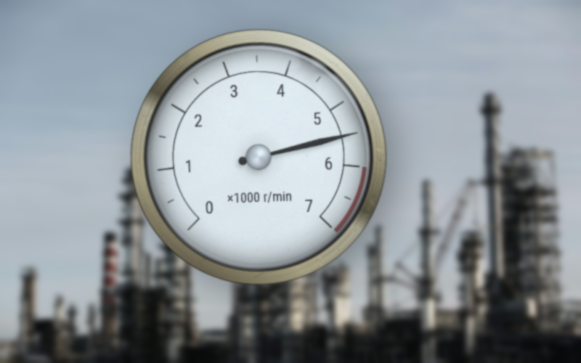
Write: 5500; rpm
